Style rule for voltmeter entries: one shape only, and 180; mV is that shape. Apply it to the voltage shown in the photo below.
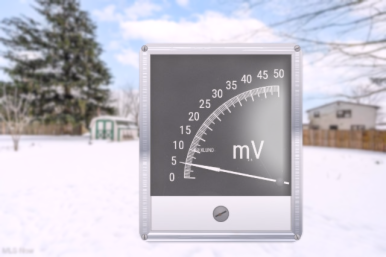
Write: 5; mV
